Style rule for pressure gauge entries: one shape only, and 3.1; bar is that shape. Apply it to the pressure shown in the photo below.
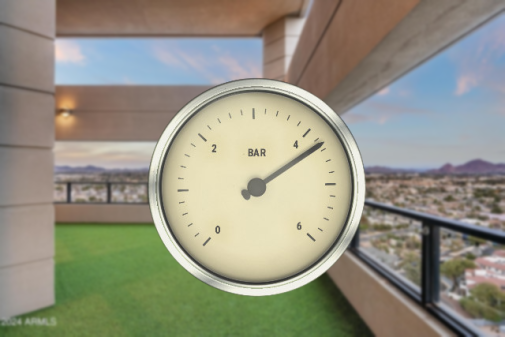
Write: 4.3; bar
